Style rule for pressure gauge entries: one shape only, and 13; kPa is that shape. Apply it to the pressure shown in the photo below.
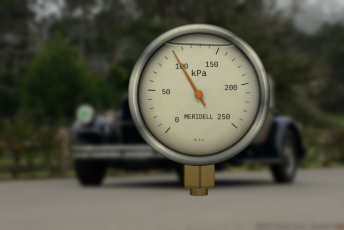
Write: 100; kPa
